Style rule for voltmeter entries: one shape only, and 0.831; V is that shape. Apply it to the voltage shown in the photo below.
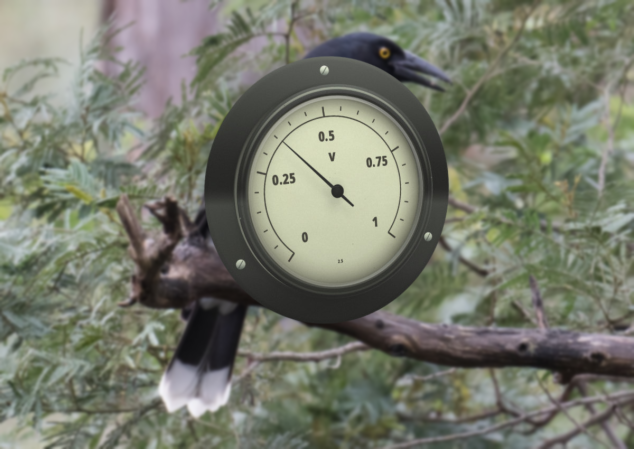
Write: 0.35; V
